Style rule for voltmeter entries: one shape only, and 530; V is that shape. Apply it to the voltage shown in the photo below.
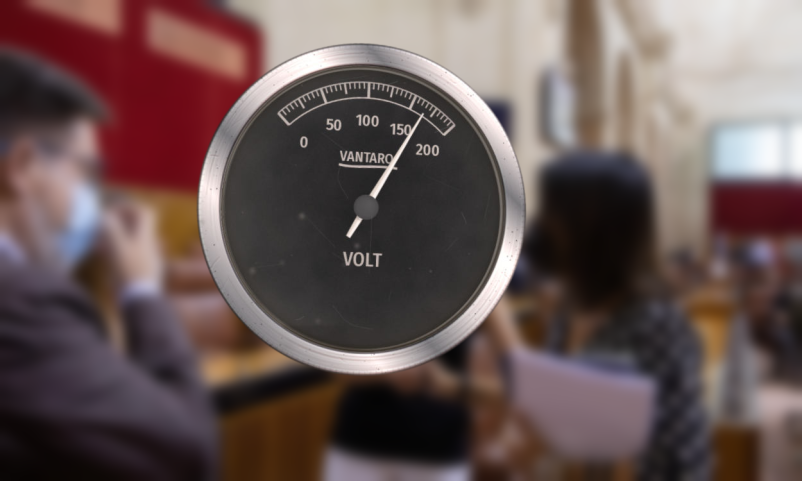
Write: 165; V
